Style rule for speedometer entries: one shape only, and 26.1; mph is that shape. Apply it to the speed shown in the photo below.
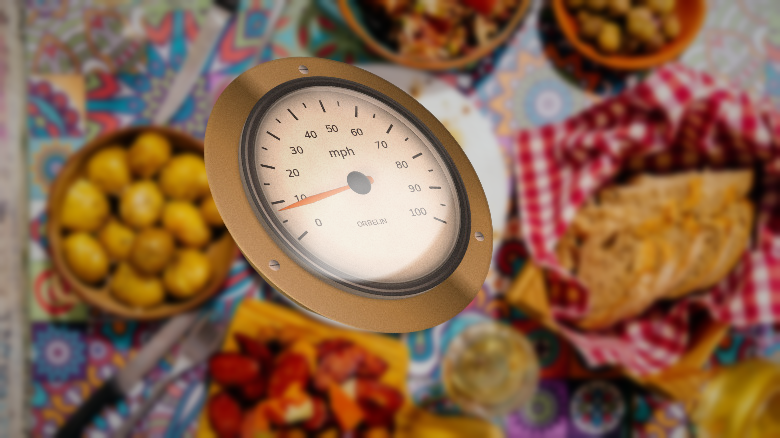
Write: 7.5; mph
